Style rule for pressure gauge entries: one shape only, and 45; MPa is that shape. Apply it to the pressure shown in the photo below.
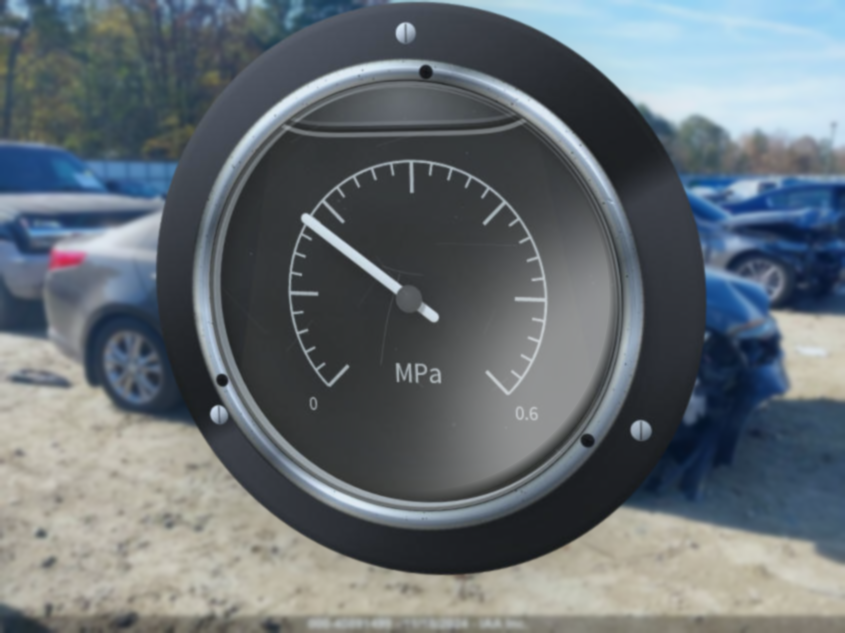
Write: 0.18; MPa
